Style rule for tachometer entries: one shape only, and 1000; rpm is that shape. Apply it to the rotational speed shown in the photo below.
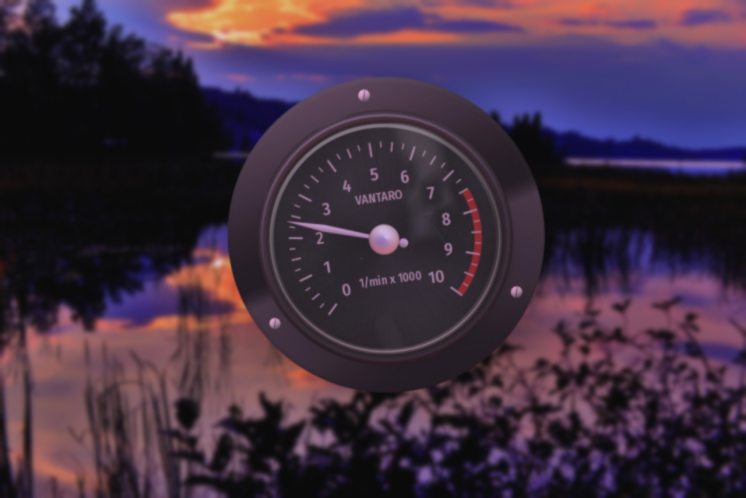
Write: 2375; rpm
